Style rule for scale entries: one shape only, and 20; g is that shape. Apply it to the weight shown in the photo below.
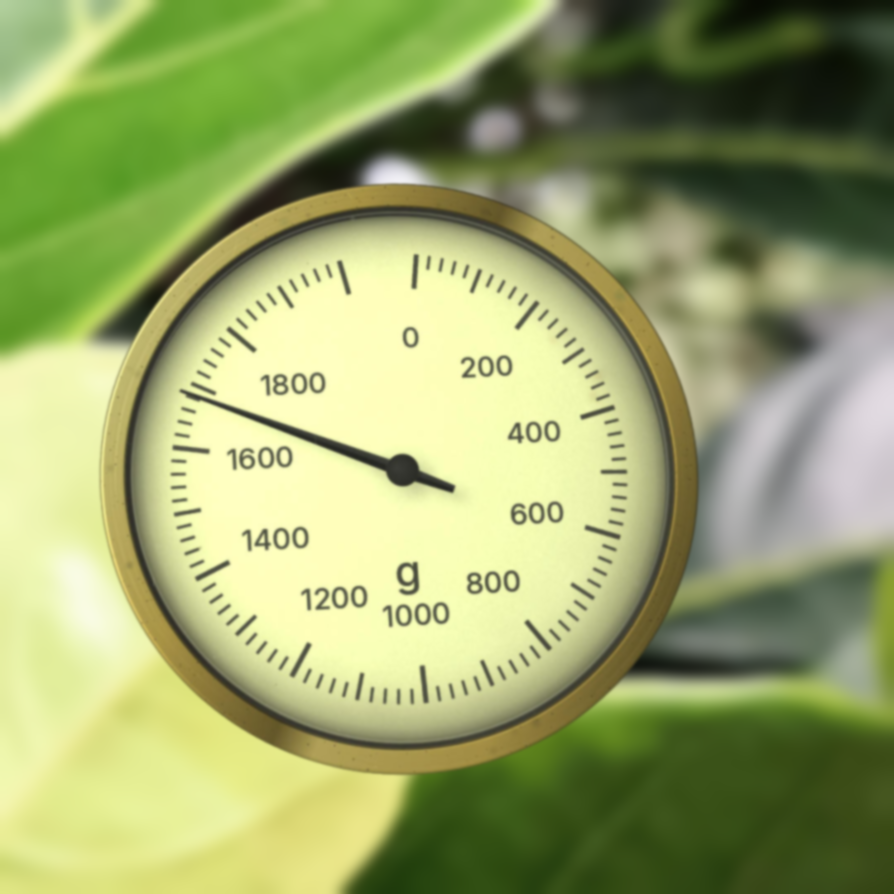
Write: 1680; g
